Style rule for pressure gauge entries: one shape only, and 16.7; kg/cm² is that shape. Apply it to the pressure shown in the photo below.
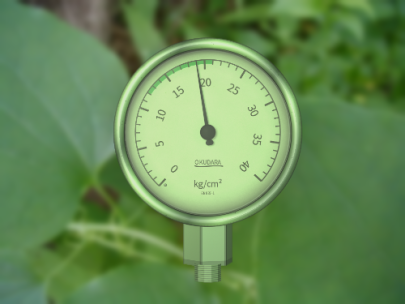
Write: 19; kg/cm²
